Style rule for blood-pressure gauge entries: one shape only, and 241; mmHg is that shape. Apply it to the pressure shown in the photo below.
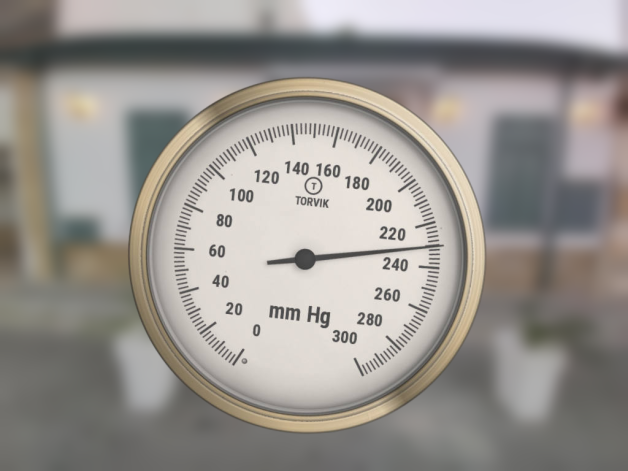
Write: 230; mmHg
